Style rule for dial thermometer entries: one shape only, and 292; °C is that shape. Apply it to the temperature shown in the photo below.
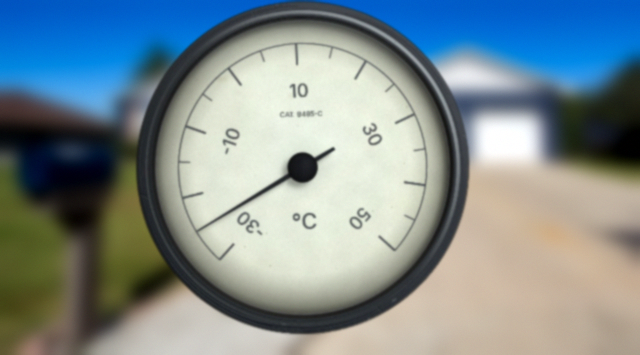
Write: -25; °C
